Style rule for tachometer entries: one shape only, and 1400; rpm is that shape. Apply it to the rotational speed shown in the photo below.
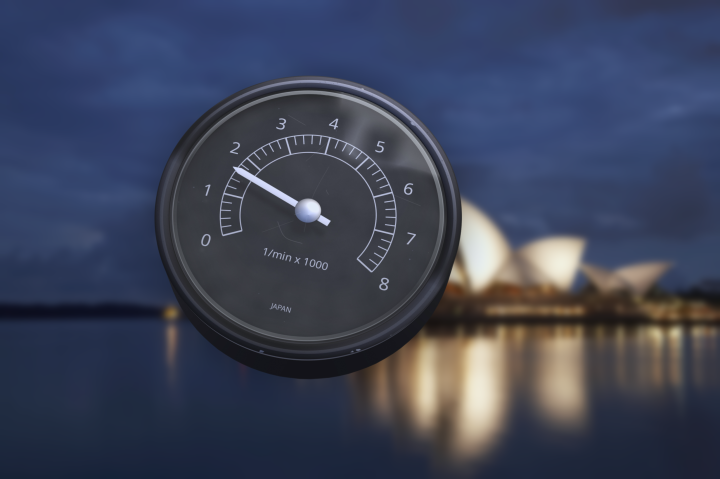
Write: 1600; rpm
